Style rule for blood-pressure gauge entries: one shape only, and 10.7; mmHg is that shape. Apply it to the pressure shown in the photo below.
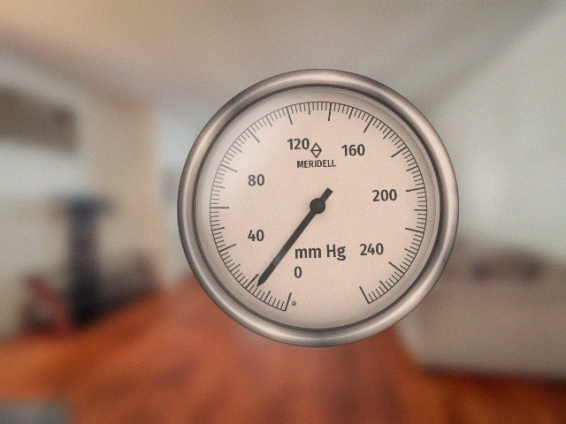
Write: 16; mmHg
